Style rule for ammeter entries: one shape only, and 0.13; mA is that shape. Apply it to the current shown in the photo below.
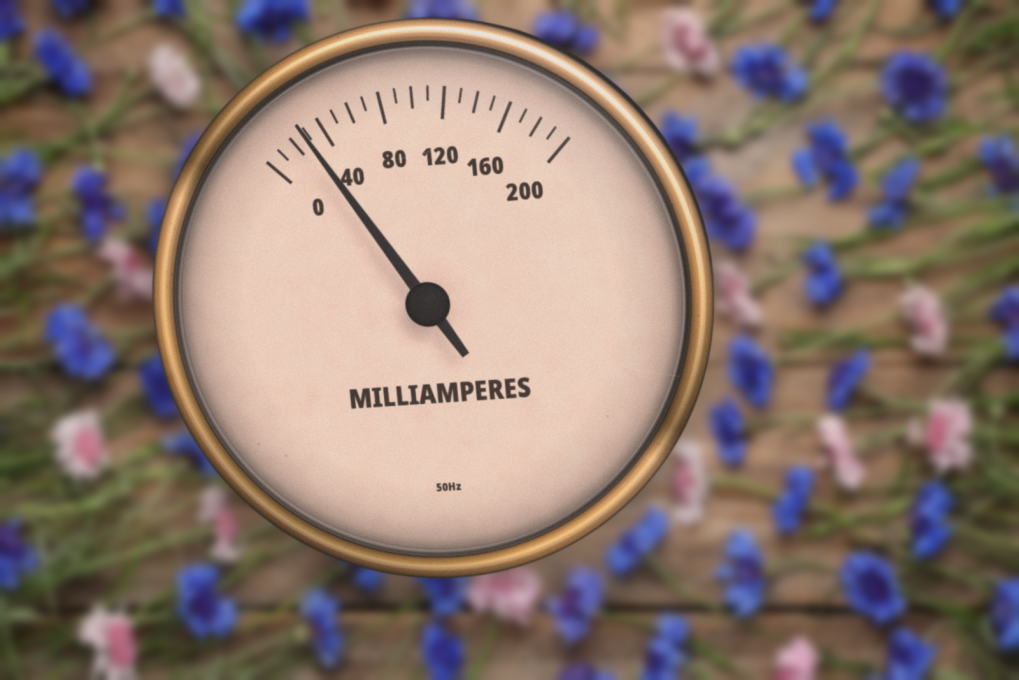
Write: 30; mA
